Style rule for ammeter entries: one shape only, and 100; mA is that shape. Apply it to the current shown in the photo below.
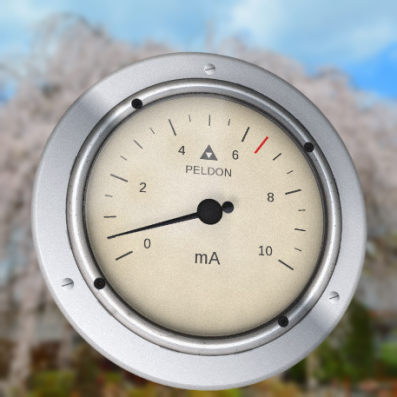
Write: 0.5; mA
